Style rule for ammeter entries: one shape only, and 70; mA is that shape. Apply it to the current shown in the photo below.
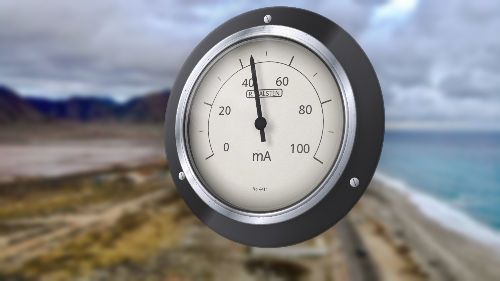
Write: 45; mA
